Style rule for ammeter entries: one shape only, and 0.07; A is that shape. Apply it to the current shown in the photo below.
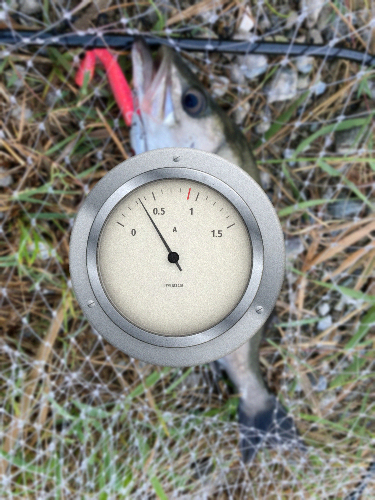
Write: 0.35; A
